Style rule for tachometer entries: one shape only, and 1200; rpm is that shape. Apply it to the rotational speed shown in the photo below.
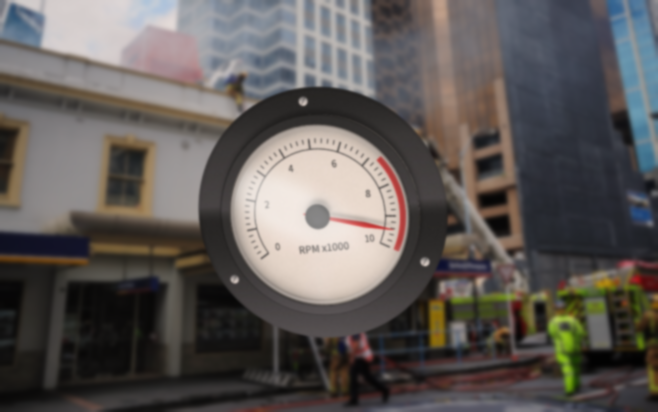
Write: 9400; rpm
